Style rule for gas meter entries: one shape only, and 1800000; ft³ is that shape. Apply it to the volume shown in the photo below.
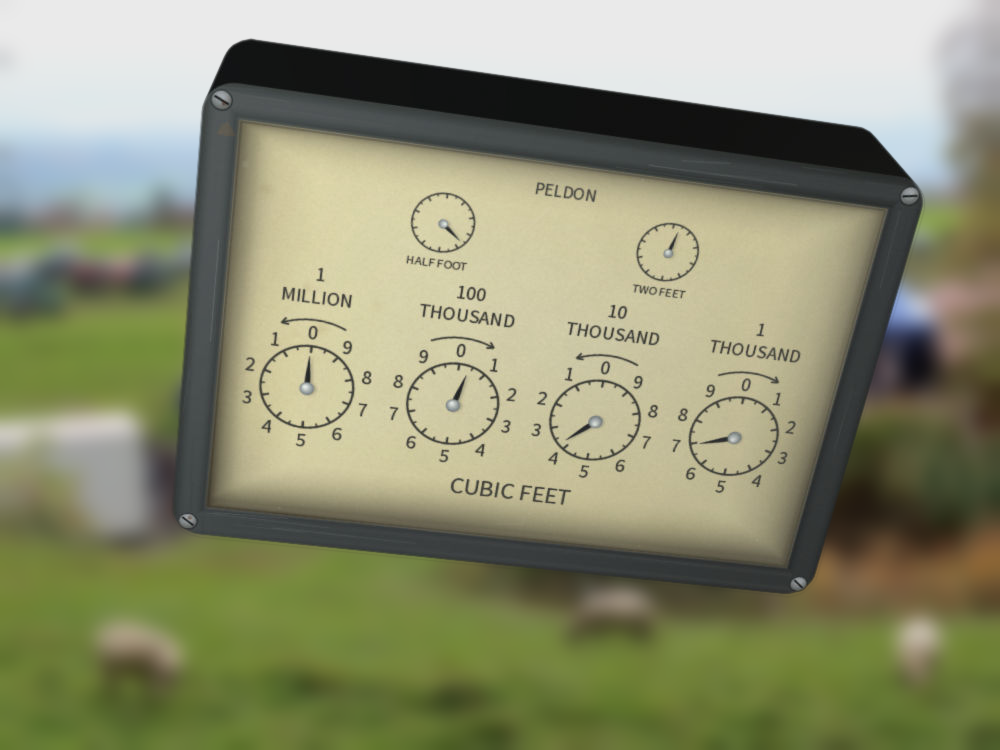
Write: 3700; ft³
